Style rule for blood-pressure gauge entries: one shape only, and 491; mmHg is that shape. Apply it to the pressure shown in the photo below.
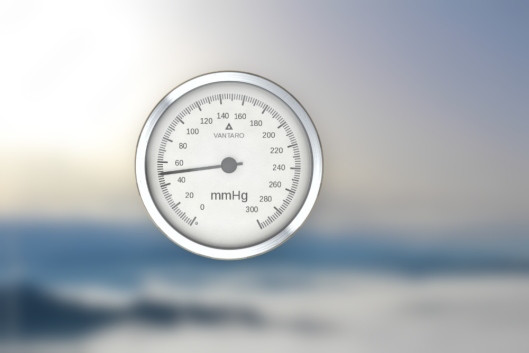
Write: 50; mmHg
